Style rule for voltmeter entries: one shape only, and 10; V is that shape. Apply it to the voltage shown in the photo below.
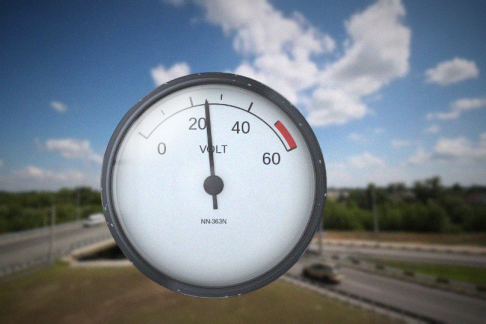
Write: 25; V
